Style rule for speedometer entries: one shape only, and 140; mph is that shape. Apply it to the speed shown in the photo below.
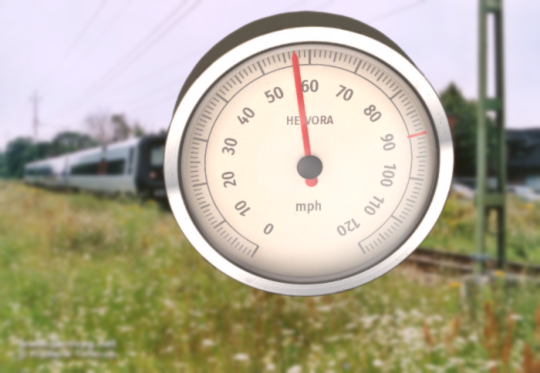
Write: 57; mph
